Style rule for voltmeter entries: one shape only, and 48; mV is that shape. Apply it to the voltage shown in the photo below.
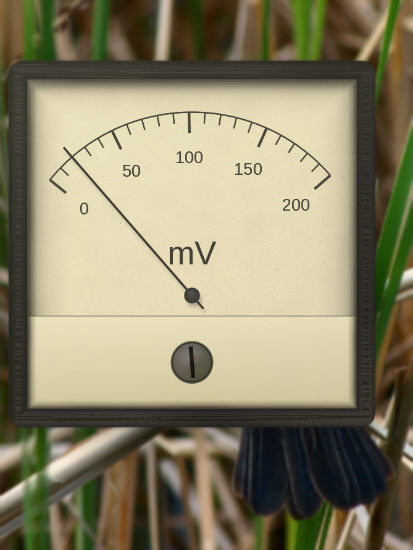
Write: 20; mV
